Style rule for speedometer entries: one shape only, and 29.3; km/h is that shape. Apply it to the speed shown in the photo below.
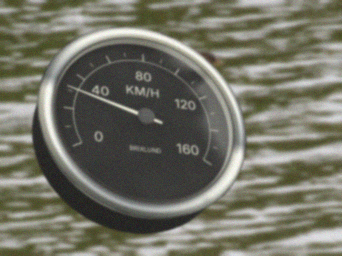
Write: 30; km/h
